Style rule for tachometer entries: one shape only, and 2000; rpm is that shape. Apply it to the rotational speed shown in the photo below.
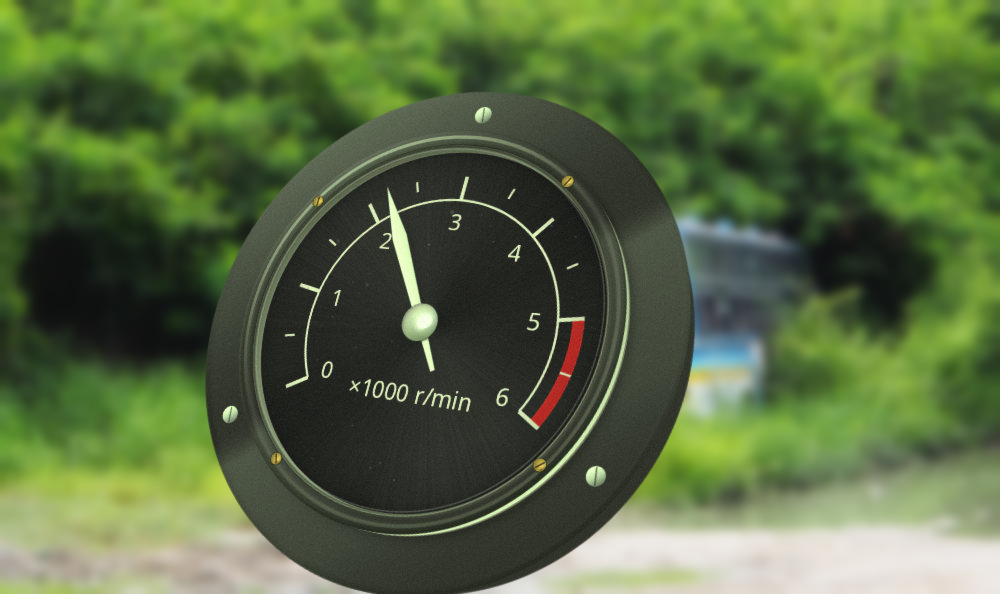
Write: 2250; rpm
